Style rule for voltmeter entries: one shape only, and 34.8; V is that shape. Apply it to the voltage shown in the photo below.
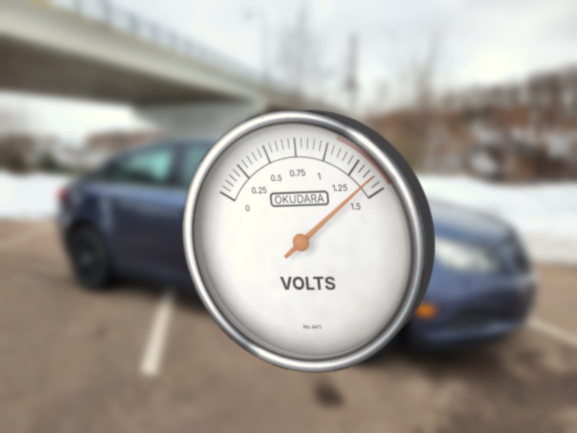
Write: 1.4; V
